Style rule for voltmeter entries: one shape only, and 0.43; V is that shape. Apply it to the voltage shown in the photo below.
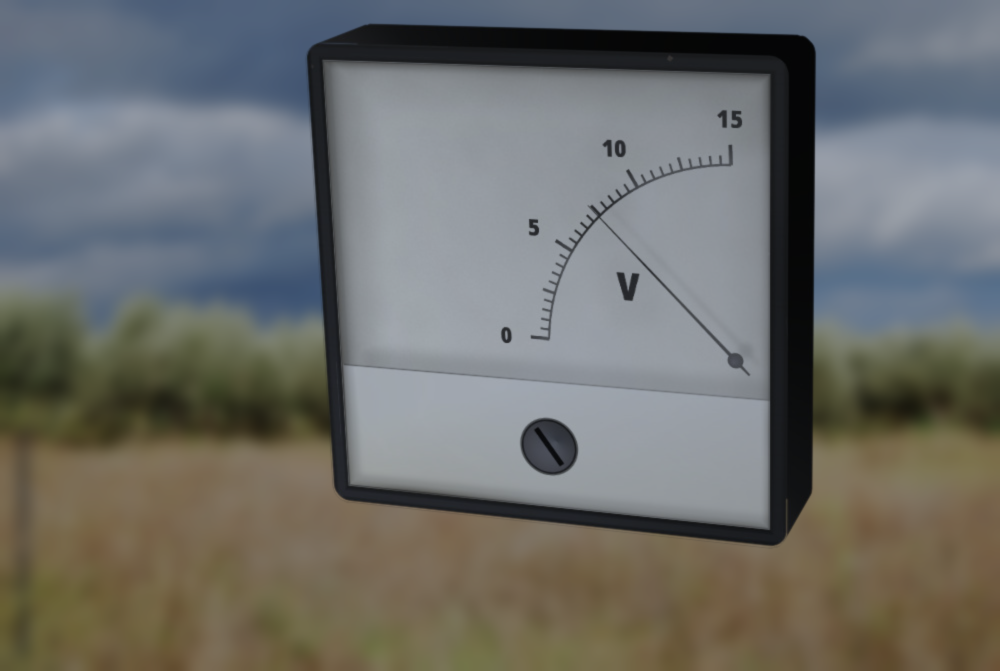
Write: 7.5; V
